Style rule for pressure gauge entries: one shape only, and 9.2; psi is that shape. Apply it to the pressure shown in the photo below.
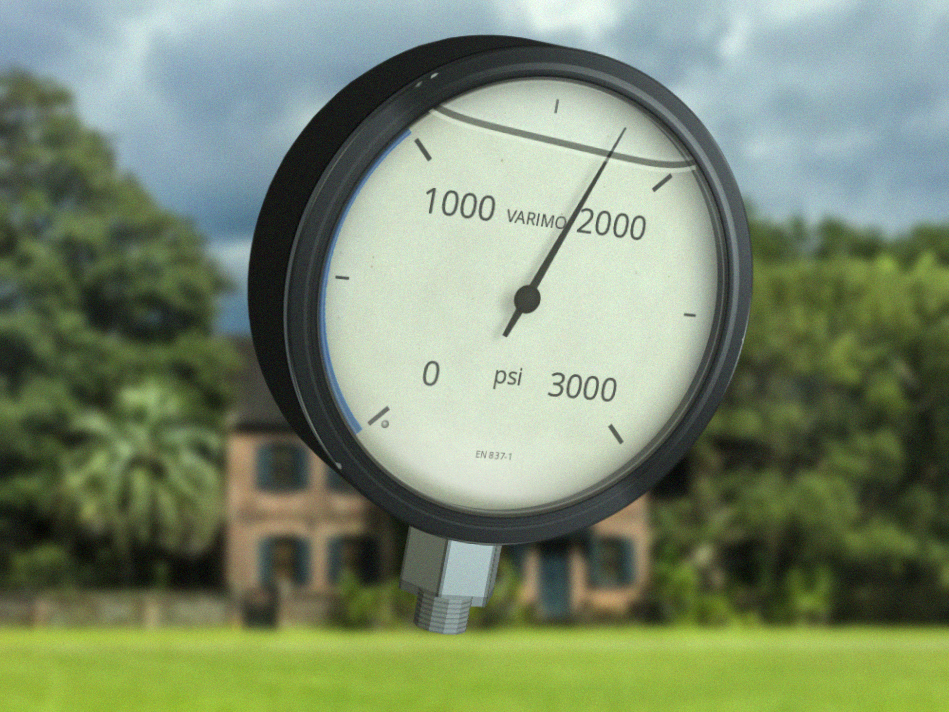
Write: 1750; psi
